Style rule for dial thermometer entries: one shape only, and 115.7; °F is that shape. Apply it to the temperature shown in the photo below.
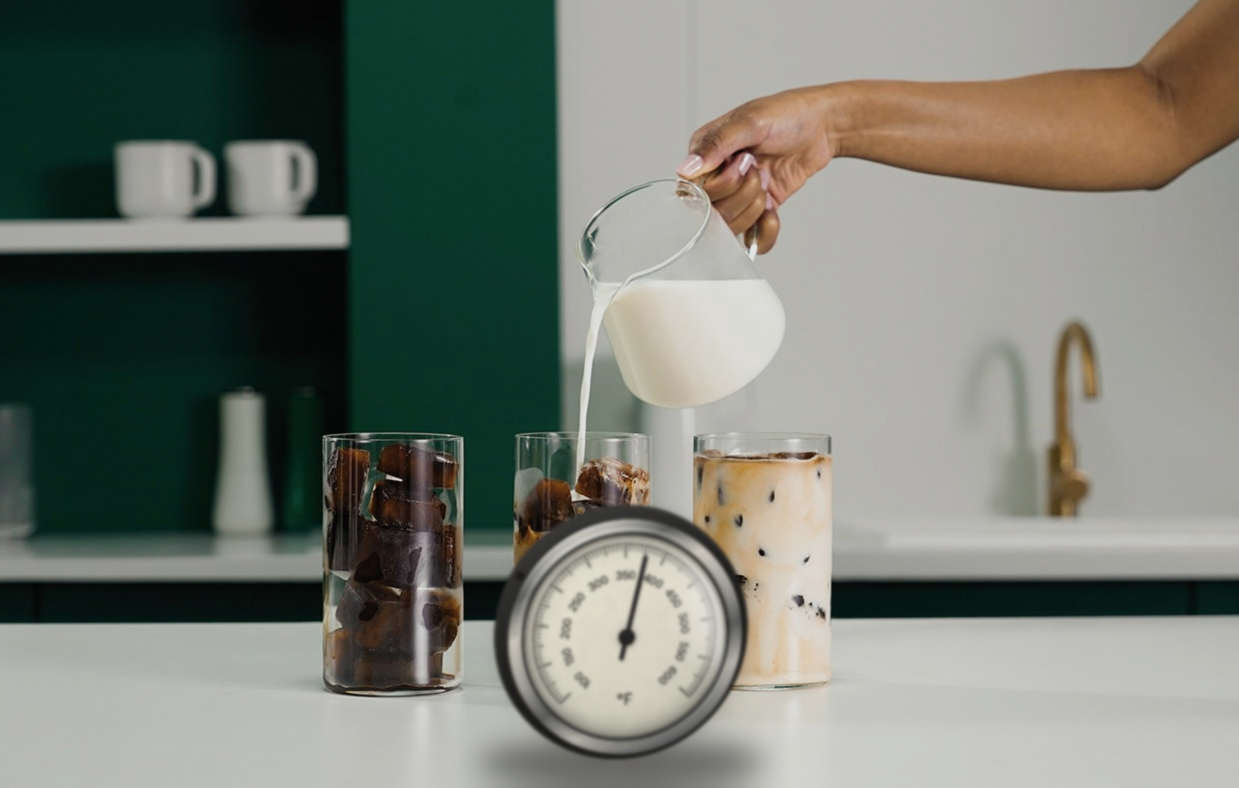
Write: 375; °F
